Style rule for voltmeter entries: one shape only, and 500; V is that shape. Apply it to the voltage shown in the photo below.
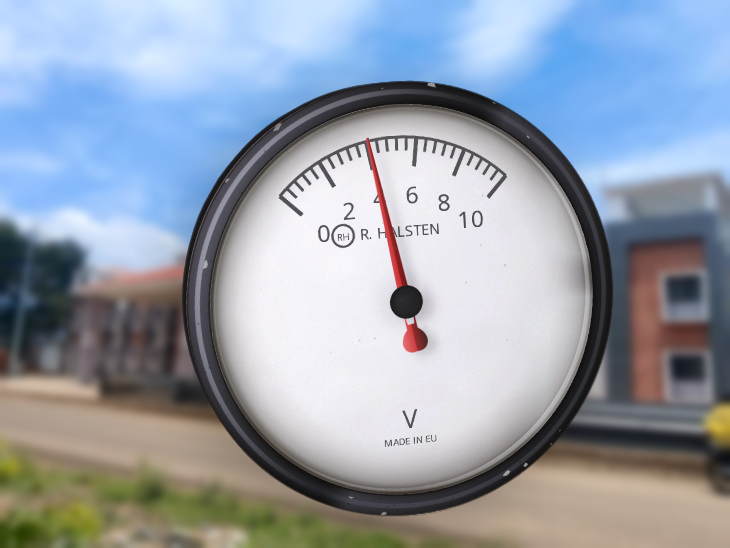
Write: 4; V
